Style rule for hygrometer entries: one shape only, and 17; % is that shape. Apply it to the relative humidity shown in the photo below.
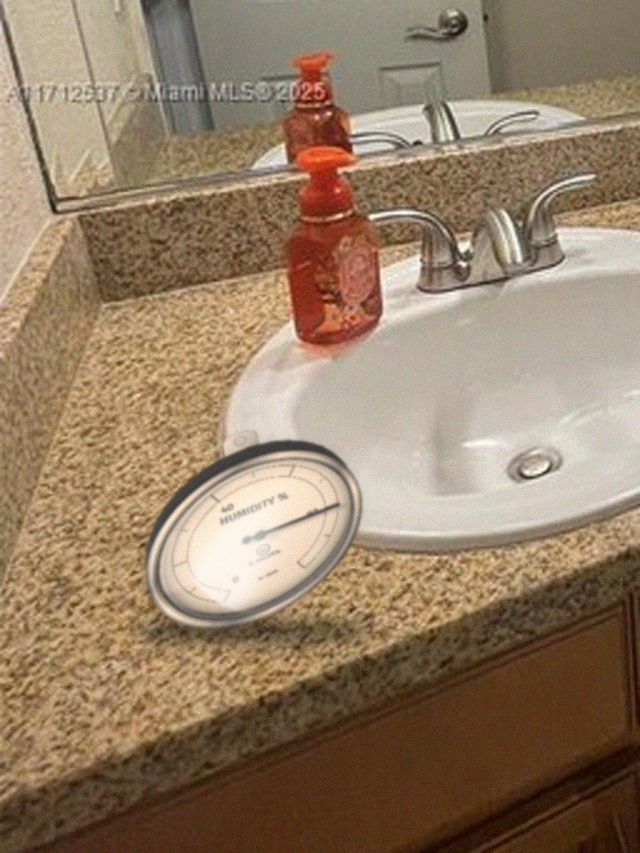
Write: 80; %
